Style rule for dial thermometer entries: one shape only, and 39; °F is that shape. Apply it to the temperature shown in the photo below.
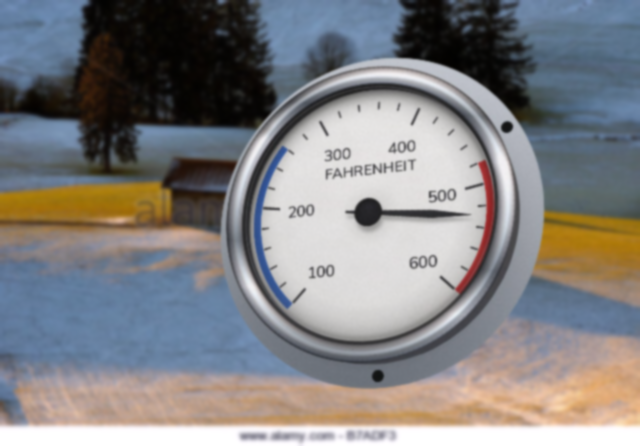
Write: 530; °F
